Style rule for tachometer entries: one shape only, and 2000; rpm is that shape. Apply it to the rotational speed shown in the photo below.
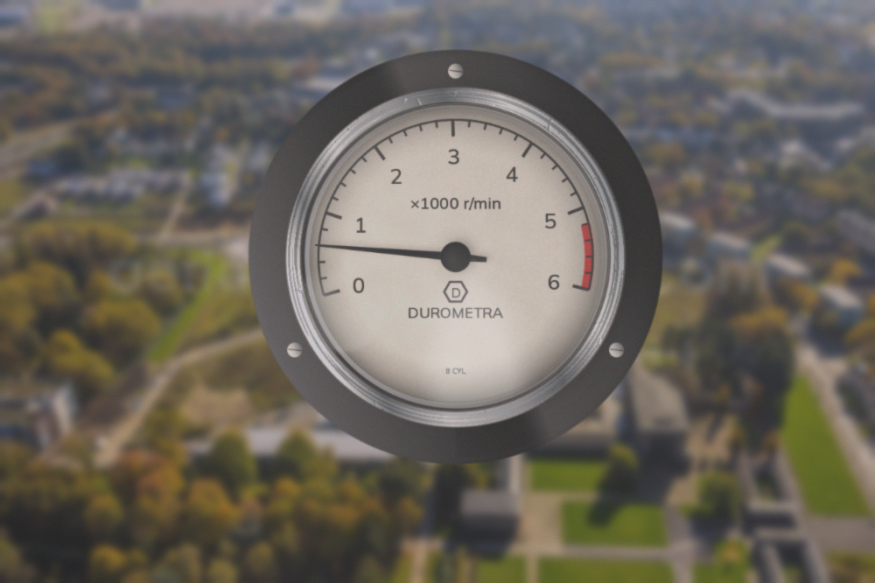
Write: 600; rpm
